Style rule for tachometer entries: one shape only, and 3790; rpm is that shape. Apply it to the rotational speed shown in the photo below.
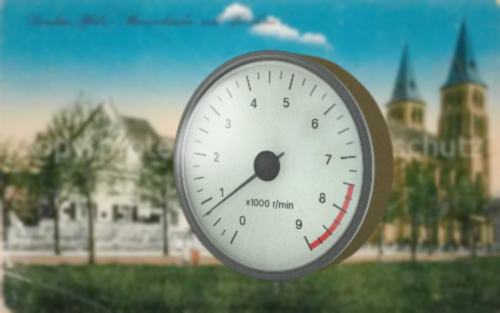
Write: 750; rpm
